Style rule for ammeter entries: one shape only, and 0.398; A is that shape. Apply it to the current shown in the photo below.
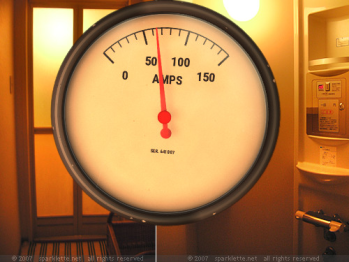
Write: 65; A
